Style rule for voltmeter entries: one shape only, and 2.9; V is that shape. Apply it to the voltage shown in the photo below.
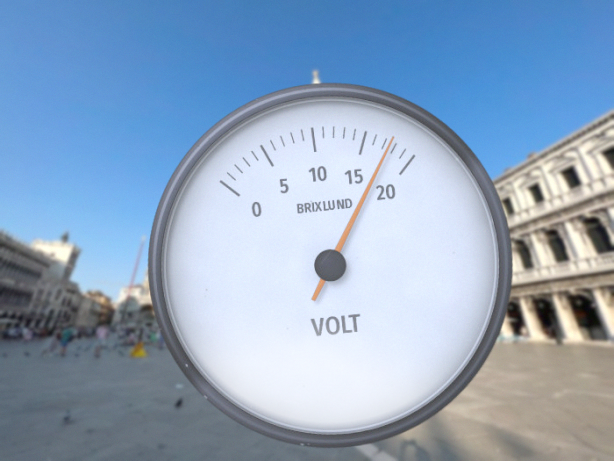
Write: 17.5; V
